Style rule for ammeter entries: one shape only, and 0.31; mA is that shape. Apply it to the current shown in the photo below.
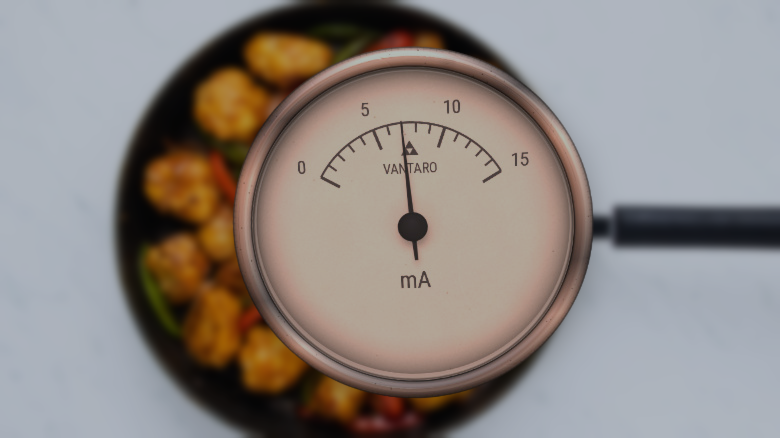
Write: 7; mA
